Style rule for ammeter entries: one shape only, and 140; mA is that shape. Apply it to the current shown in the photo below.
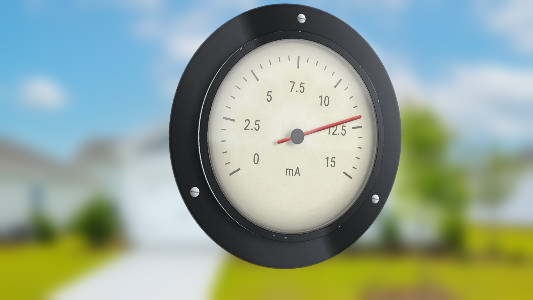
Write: 12; mA
